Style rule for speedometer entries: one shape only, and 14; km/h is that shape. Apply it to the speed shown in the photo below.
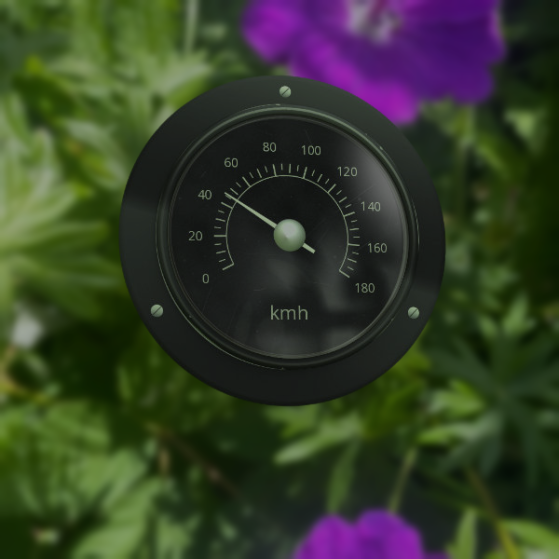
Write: 45; km/h
